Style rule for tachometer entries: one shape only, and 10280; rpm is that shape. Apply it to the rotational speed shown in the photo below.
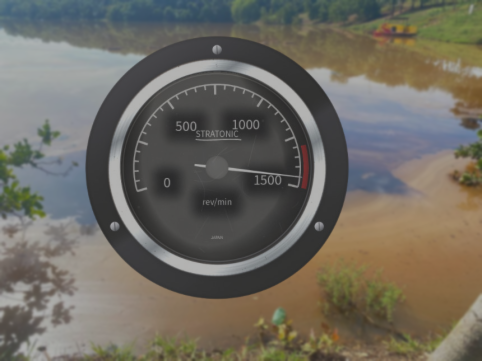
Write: 1450; rpm
